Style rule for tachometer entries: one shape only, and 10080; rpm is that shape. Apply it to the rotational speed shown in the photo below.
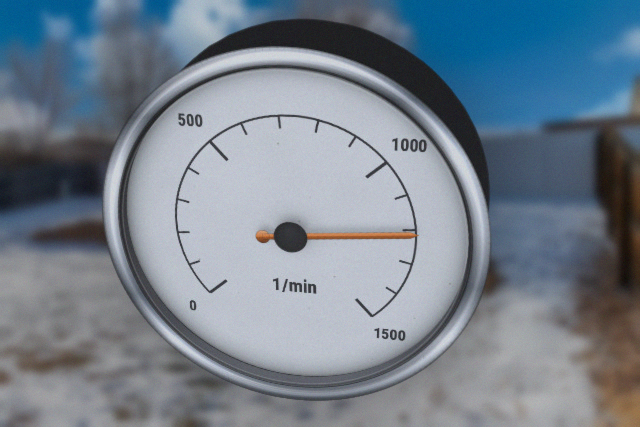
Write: 1200; rpm
